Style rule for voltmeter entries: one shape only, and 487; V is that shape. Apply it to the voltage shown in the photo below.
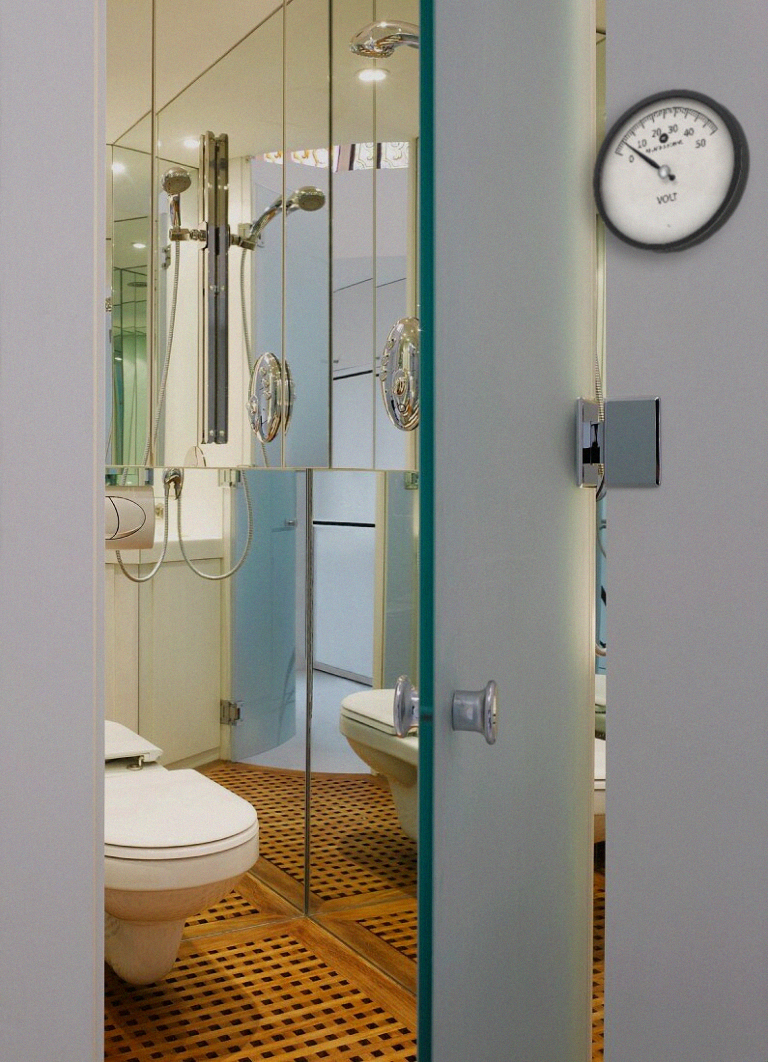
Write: 5; V
